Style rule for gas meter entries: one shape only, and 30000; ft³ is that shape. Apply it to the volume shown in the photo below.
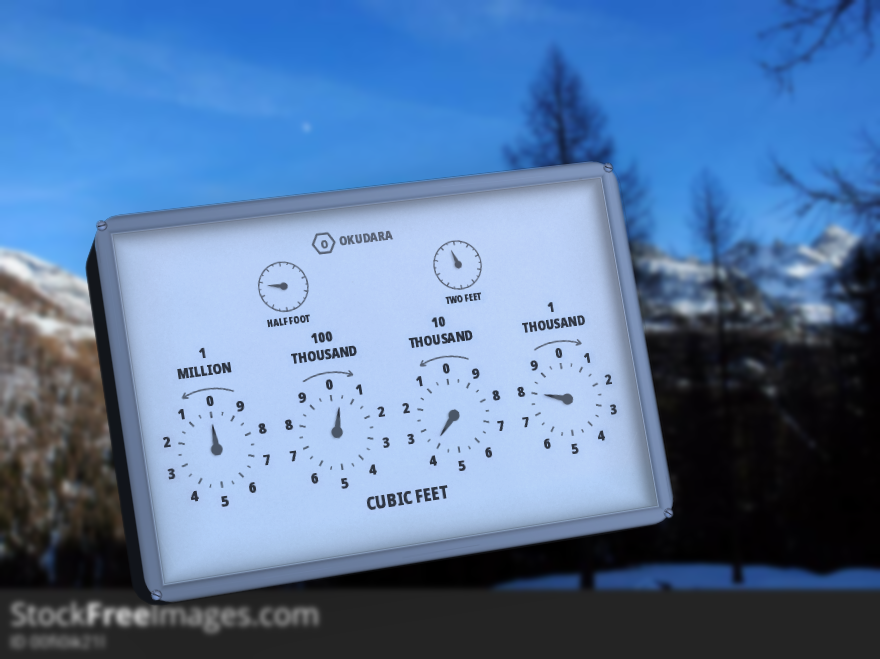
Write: 3800; ft³
